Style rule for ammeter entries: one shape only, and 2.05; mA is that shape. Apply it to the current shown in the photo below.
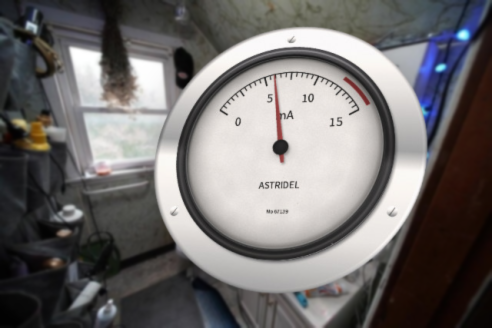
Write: 6; mA
